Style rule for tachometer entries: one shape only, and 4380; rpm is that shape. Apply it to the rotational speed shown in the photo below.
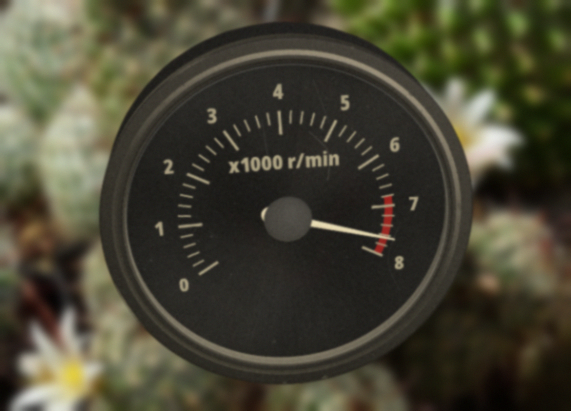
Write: 7600; rpm
